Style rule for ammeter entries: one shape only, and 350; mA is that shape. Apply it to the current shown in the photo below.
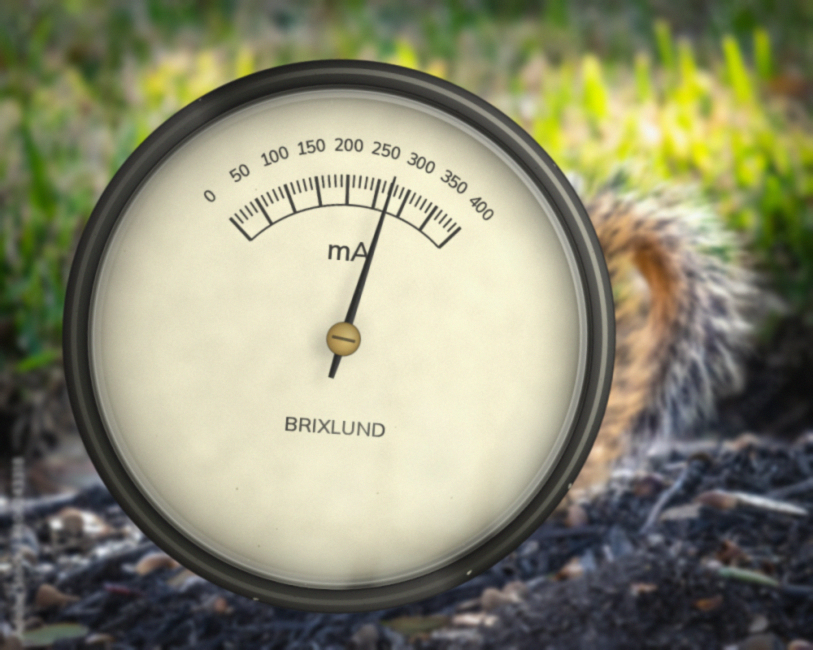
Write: 270; mA
